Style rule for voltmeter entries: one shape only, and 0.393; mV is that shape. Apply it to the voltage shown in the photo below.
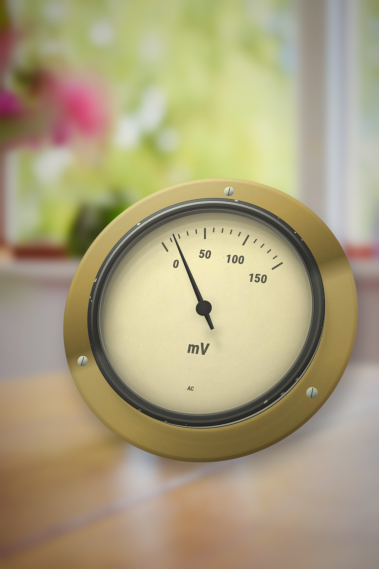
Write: 15; mV
